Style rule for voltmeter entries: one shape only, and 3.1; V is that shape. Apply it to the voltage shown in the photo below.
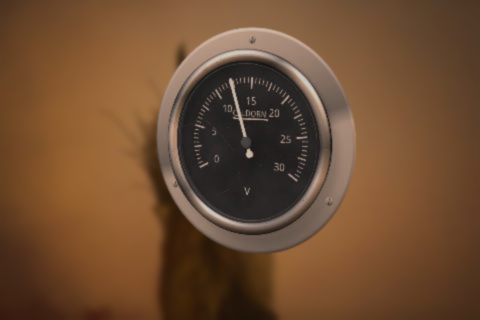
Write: 12.5; V
